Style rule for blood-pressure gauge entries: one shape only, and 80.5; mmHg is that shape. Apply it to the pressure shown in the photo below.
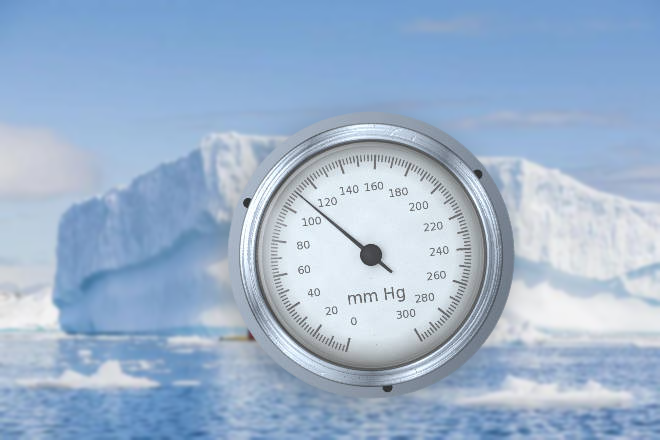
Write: 110; mmHg
